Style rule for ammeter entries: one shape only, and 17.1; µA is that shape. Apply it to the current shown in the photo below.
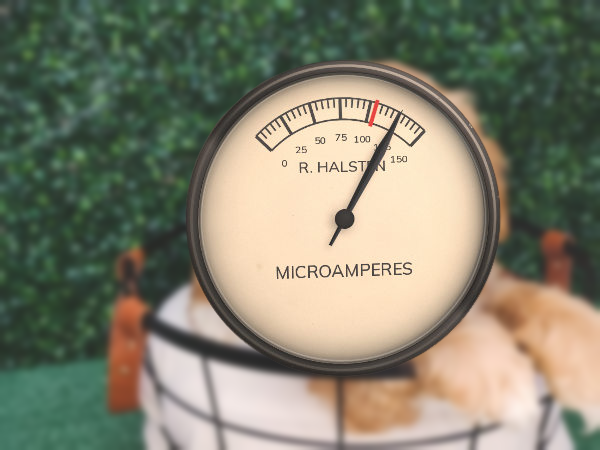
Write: 125; µA
